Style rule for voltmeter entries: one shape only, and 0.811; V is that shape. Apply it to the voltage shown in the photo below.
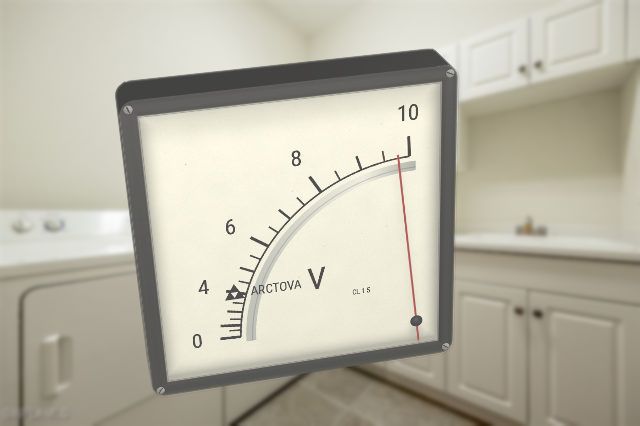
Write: 9.75; V
